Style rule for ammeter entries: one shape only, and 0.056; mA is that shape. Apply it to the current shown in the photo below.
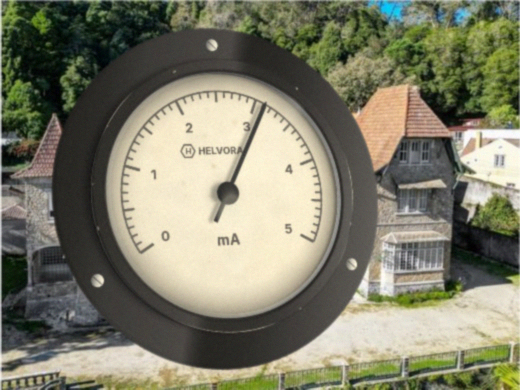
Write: 3.1; mA
